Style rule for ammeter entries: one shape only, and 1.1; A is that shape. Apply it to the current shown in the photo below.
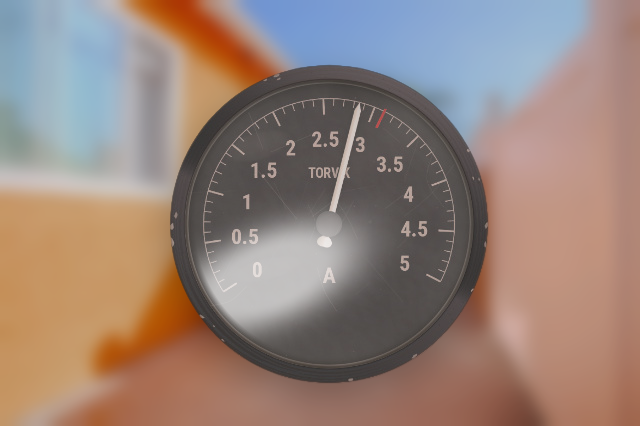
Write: 2.85; A
